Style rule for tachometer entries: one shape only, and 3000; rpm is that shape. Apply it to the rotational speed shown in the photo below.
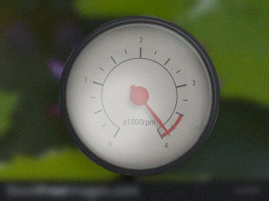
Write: 3875; rpm
